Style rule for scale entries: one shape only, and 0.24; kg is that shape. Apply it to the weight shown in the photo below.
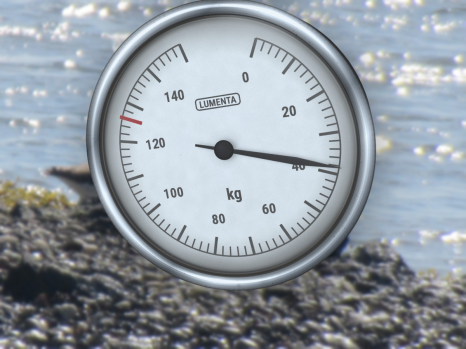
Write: 38; kg
